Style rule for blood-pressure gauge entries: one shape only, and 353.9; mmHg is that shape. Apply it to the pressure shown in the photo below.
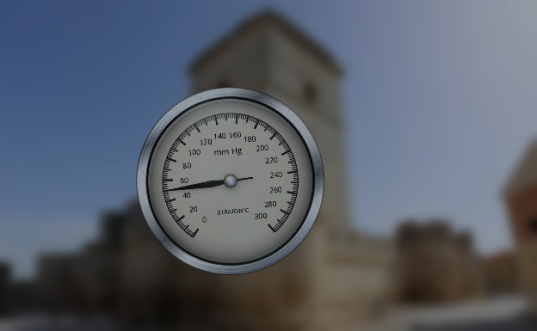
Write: 50; mmHg
